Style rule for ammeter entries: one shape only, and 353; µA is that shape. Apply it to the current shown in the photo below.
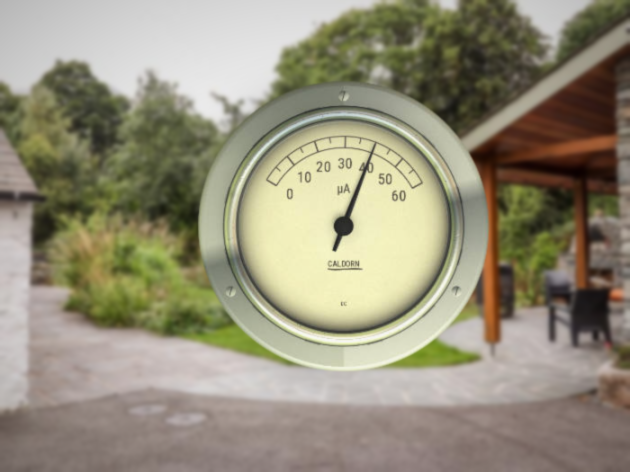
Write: 40; µA
